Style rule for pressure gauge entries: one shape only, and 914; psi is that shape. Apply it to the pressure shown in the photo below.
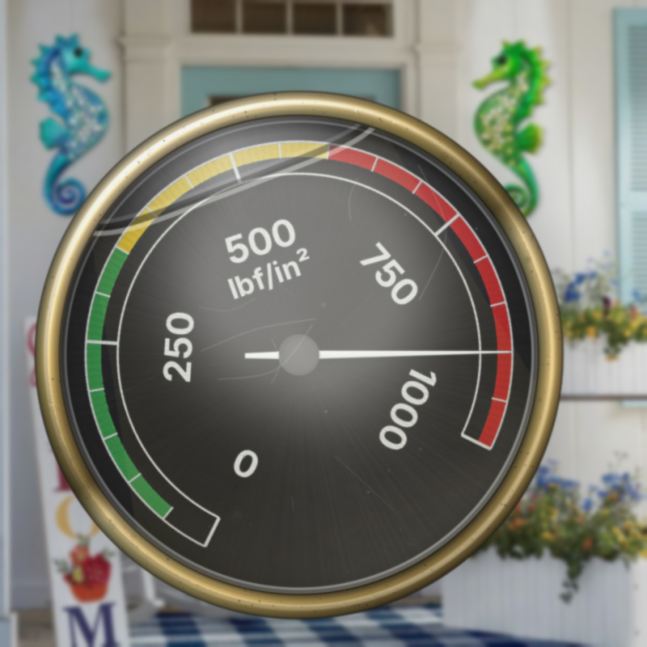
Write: 900; psi
